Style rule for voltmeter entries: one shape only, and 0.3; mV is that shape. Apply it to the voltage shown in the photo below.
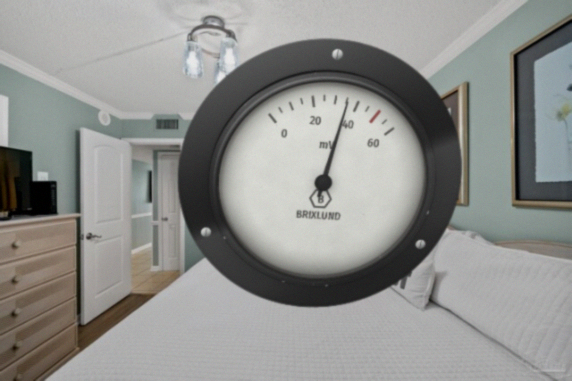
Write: 35; mV
